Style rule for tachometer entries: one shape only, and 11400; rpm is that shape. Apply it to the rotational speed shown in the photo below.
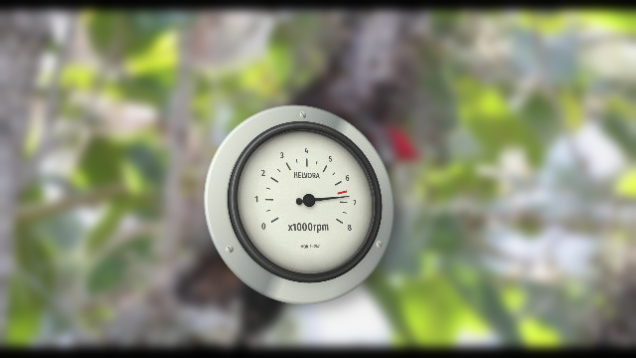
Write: 6750; rpm
